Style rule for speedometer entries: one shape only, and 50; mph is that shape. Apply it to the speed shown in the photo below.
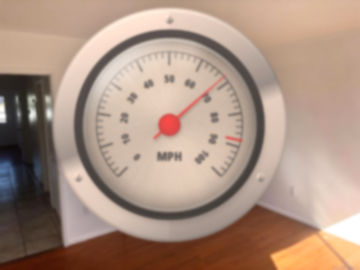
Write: 68; mph
